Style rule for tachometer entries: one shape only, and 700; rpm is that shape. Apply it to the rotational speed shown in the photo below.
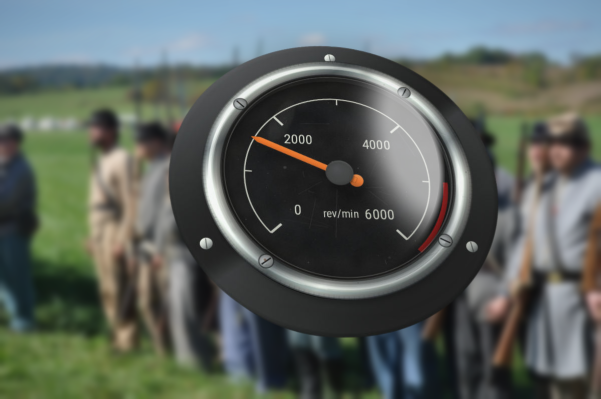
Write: 1500; rpm
